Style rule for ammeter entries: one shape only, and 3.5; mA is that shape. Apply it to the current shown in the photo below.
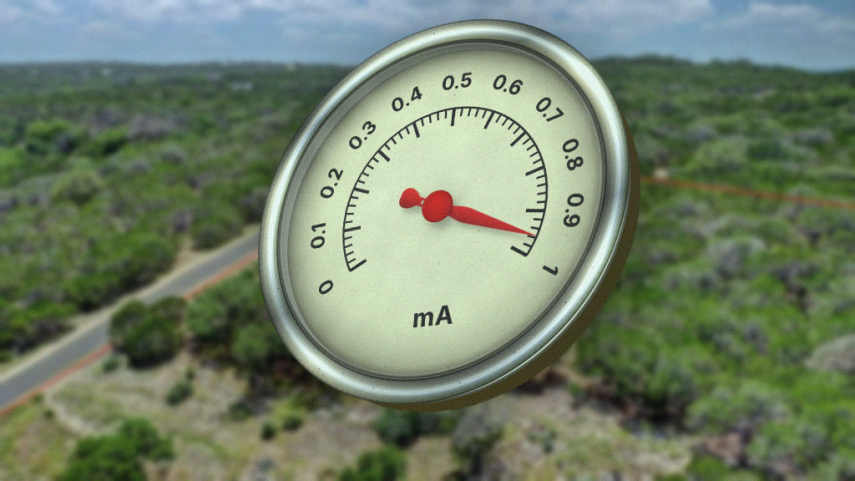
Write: 0.96; mA
